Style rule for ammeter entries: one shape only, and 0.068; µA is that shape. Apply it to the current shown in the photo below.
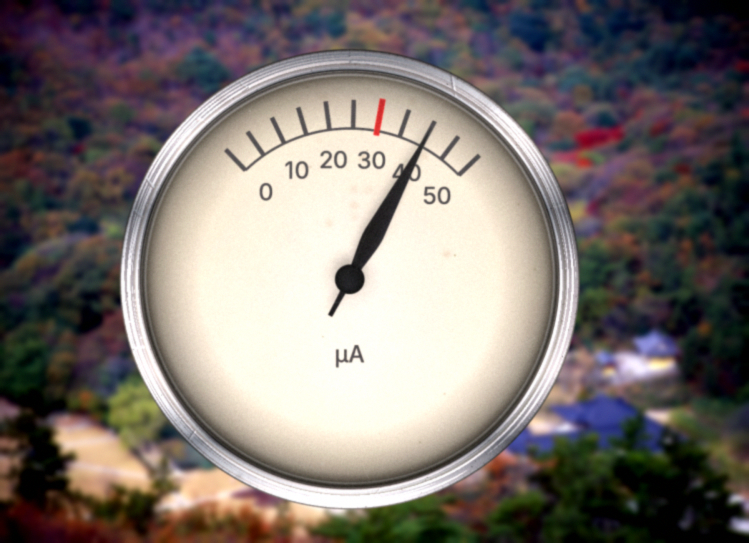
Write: 40; µA
